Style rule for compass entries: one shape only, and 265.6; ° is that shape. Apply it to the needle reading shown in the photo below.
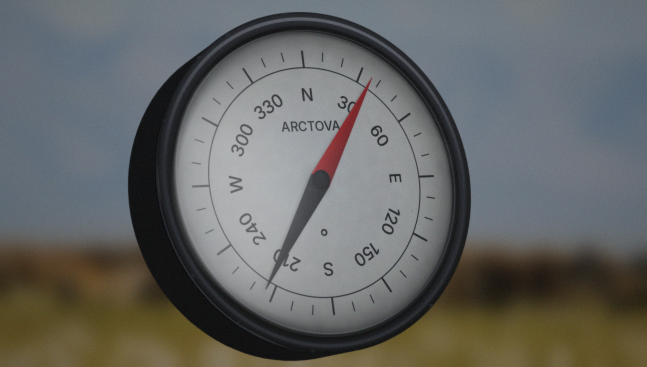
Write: 35; °
